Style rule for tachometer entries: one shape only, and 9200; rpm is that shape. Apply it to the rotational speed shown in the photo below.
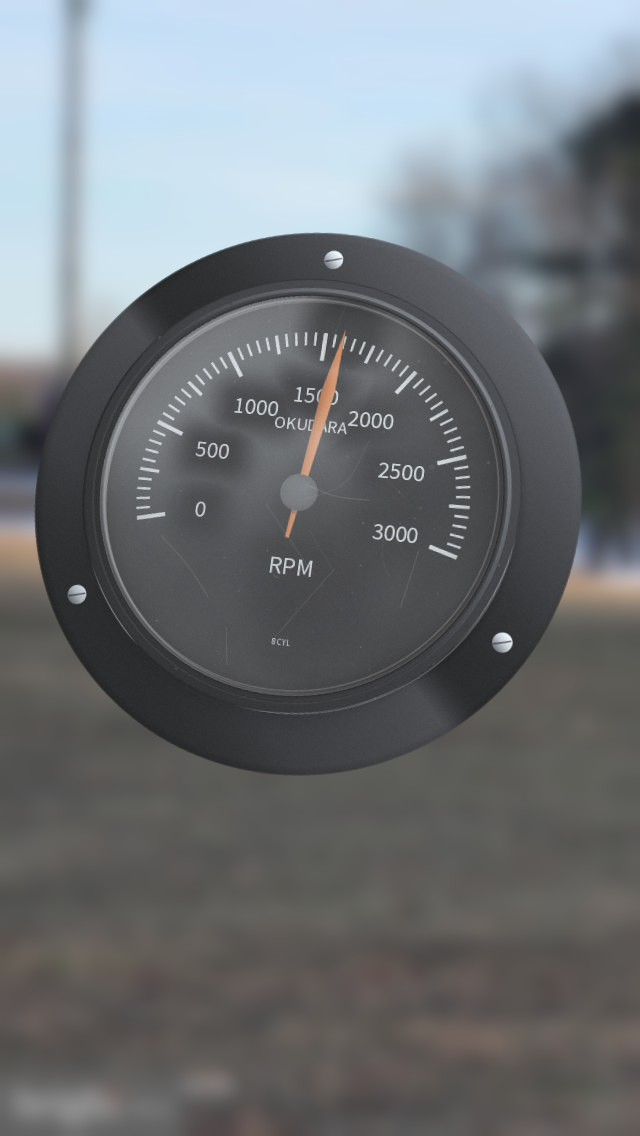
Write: 1600; rpm
